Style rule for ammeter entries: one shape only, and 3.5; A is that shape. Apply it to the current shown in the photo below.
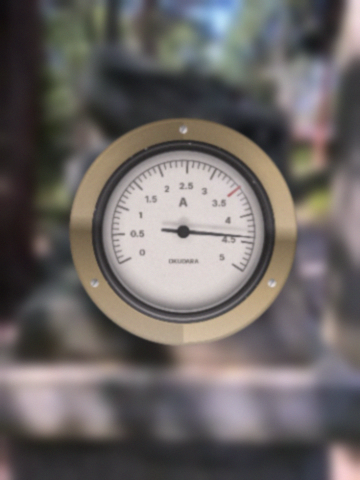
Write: 4.4; A
